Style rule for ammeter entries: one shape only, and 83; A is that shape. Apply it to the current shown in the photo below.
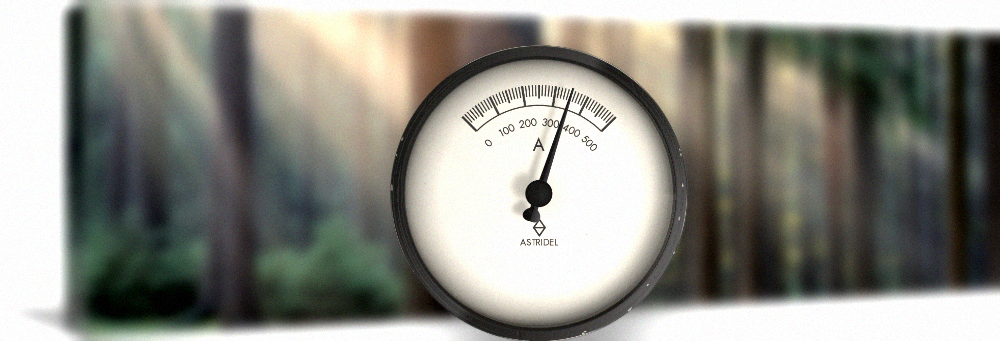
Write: 350; A
